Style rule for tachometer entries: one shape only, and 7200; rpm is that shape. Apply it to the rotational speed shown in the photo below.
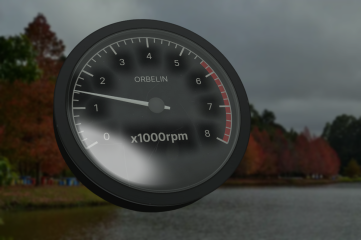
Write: 1400; rpm
